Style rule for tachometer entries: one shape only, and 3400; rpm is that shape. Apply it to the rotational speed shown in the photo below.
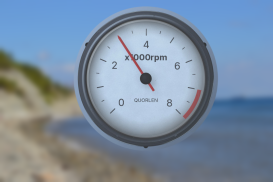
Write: 3000; rpm
